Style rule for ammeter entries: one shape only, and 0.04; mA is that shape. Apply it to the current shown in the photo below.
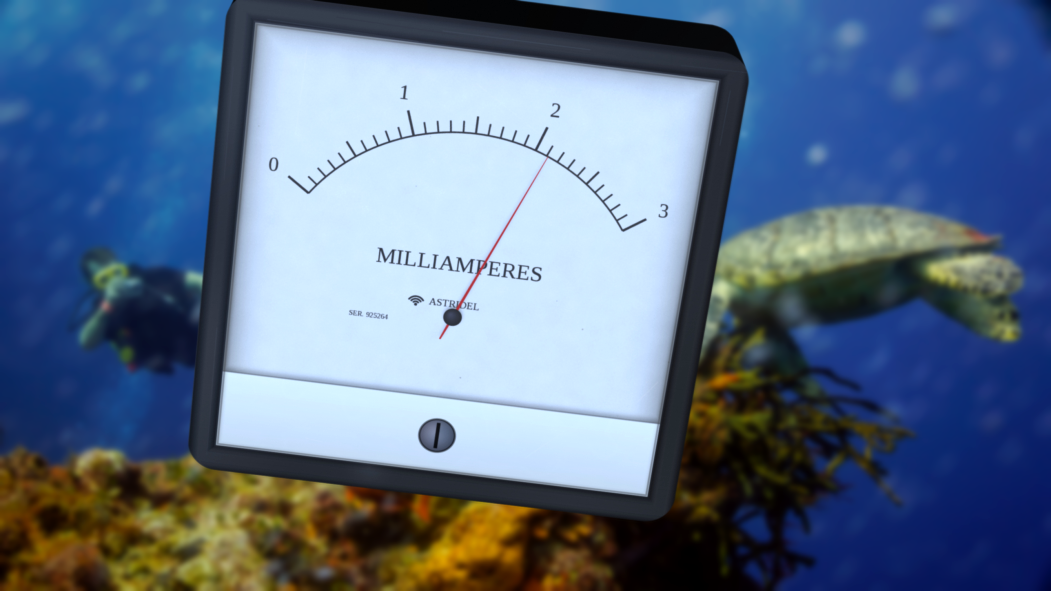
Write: 2.1; mA
